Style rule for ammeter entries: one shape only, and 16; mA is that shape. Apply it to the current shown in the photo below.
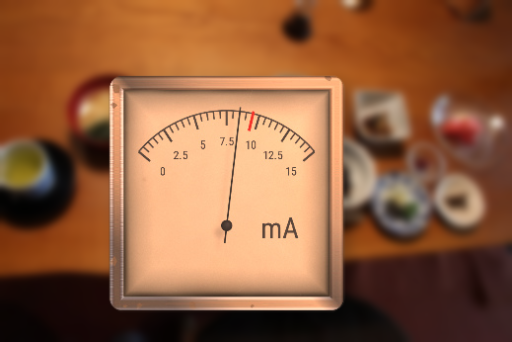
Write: 8.5; mA
